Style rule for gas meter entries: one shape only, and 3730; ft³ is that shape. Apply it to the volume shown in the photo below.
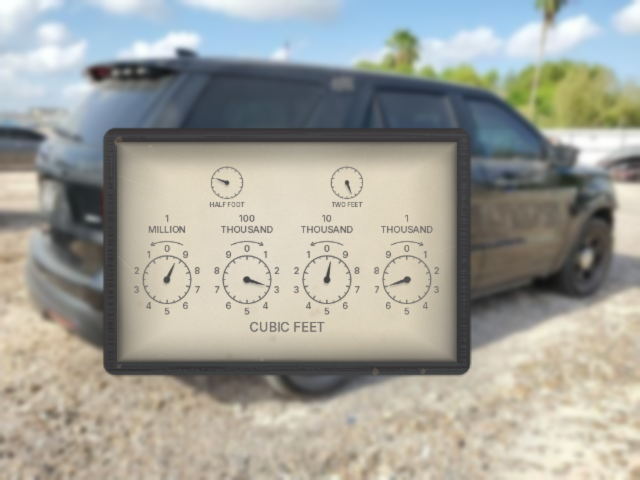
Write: 929700; ft³
